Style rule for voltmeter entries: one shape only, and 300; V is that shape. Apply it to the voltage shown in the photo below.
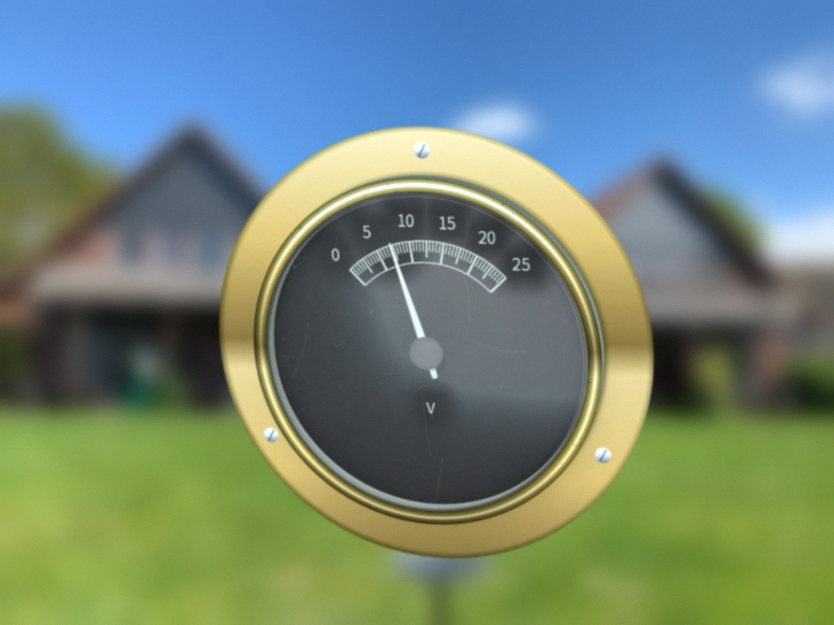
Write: 7.5; V
